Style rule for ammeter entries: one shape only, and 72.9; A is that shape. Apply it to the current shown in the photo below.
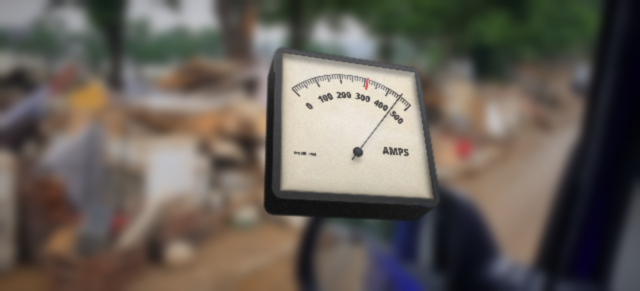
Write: 450; A
